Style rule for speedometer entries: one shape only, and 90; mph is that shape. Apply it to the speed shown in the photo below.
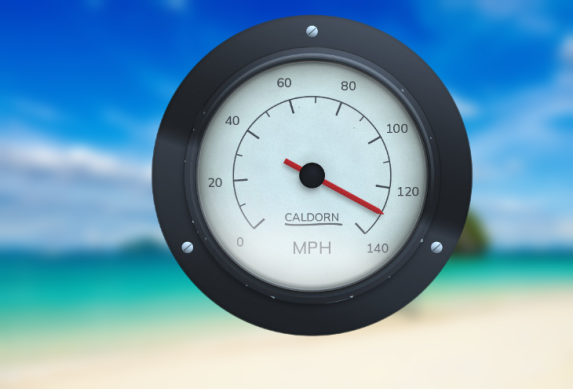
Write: 130; mph
